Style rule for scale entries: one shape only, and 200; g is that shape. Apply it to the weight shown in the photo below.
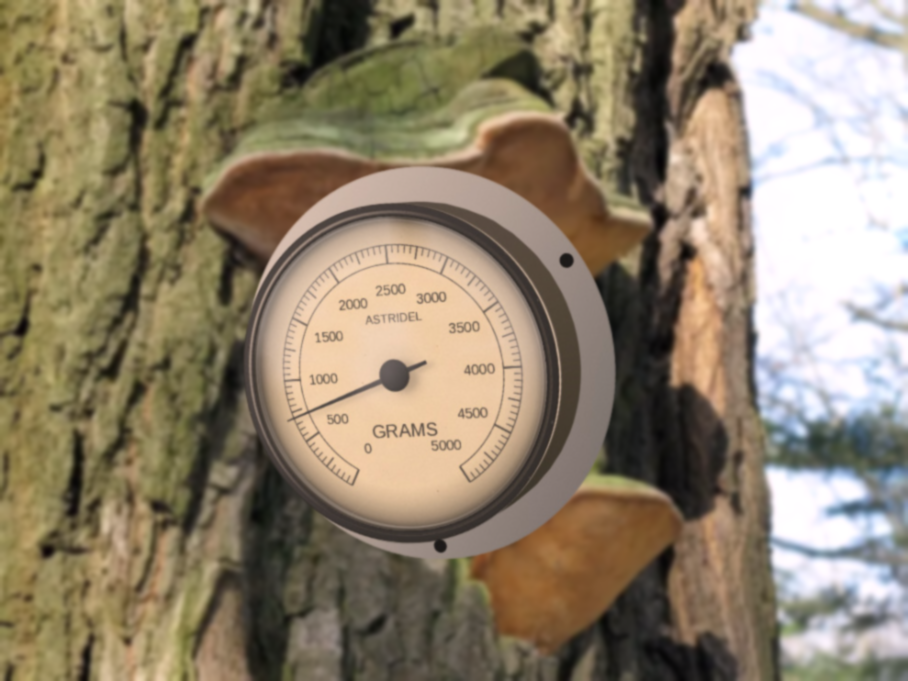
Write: 700; g
